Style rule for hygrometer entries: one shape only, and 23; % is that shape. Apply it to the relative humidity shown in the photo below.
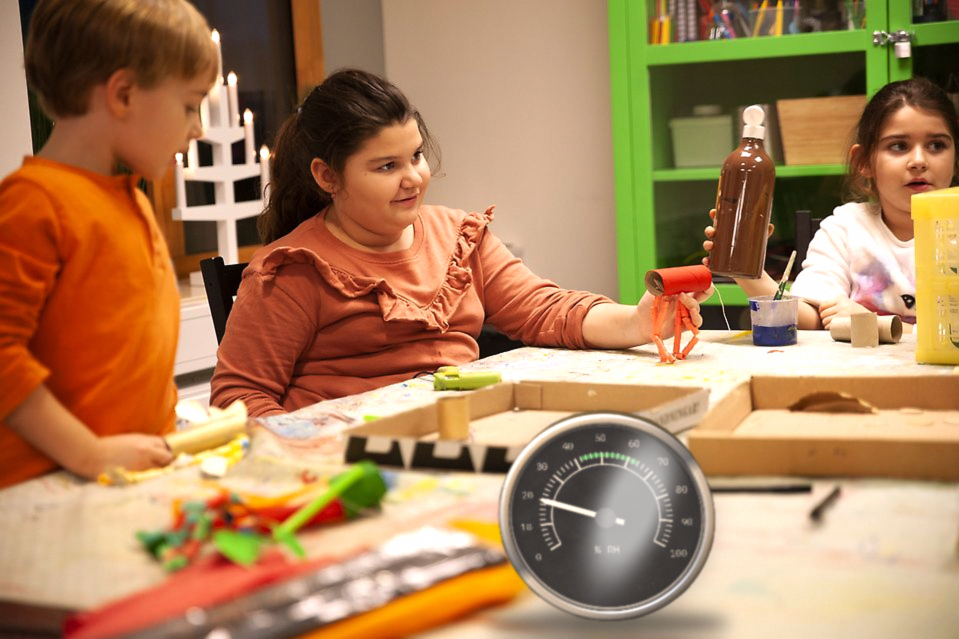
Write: 20; %
